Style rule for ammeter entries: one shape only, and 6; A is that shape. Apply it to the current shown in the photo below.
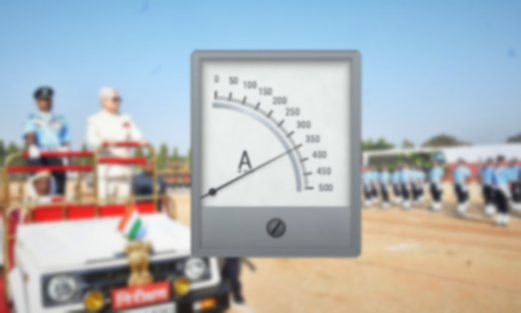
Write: 350; A
